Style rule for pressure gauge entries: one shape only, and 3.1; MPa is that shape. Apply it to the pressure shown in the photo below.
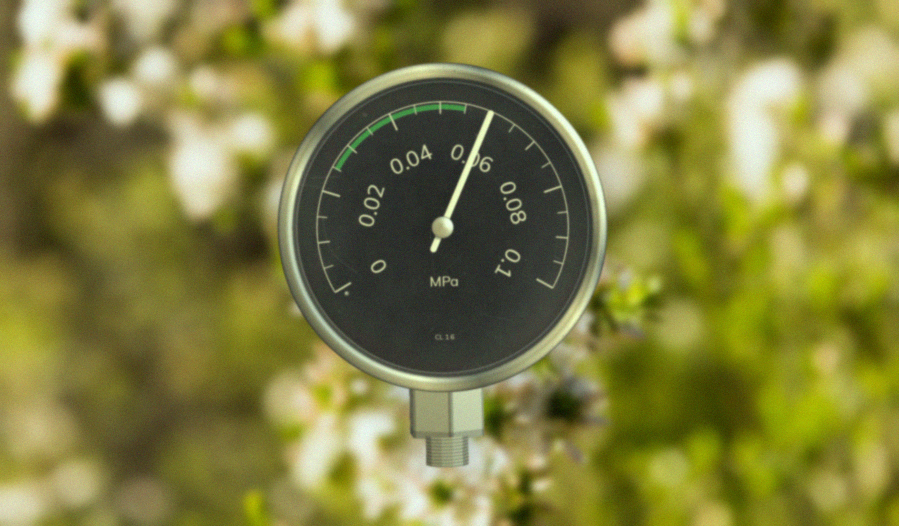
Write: 0.06; MPa
